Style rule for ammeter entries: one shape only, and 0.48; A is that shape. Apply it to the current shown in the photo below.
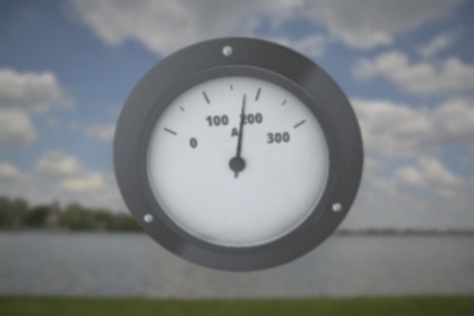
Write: 175; A
